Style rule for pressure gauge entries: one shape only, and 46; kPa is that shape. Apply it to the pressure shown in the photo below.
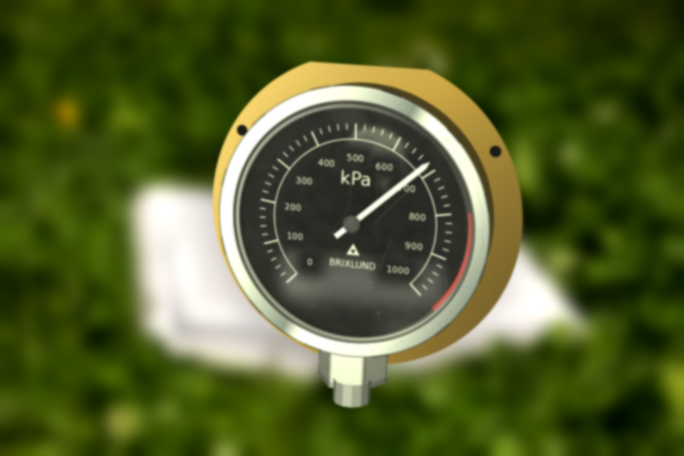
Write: 680; kPa
